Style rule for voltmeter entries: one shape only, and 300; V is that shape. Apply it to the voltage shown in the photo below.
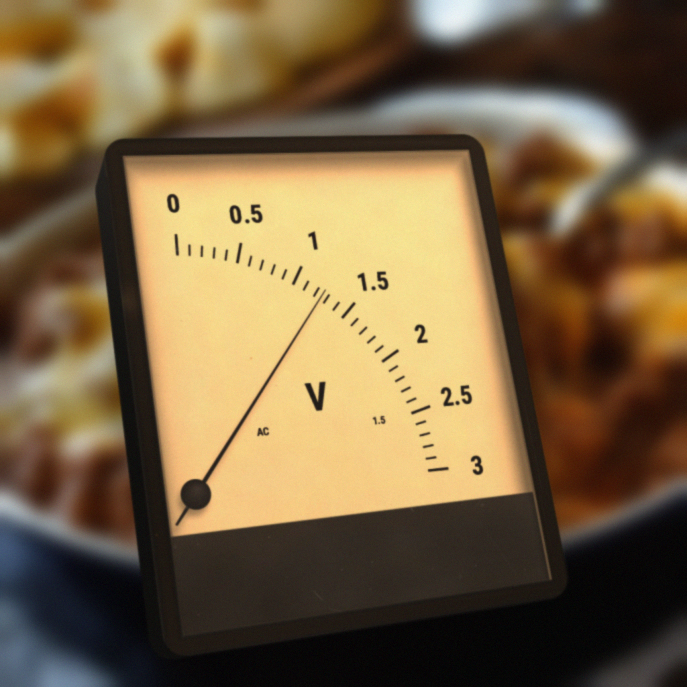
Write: 1.25; V
